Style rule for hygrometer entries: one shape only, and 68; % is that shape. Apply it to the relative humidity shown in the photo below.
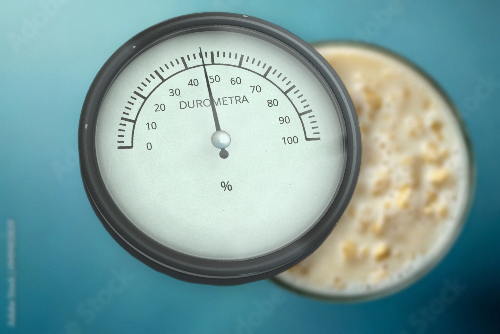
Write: 46; %
